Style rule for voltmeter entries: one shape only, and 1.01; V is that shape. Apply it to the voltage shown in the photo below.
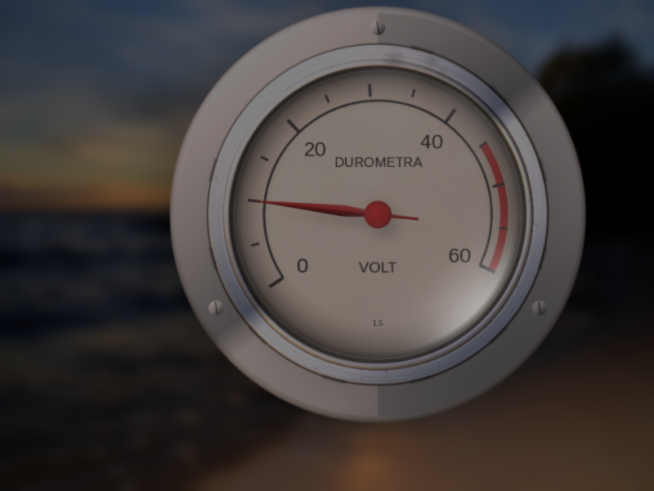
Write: 10; V
